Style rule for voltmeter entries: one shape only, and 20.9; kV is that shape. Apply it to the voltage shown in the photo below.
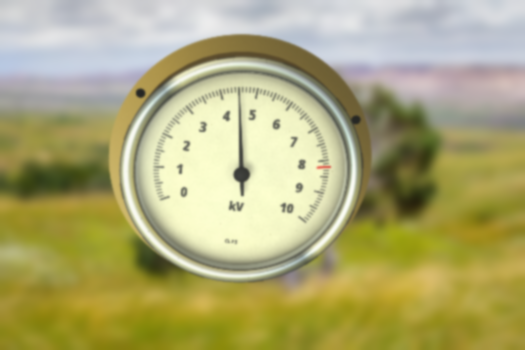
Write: 4.5; kV
